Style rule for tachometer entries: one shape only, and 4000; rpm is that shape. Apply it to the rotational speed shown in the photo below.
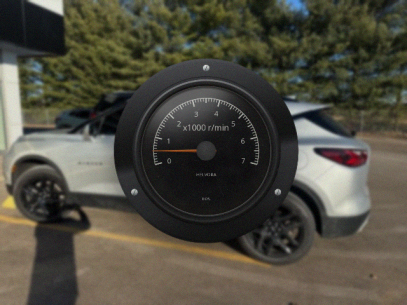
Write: 500; rpm
